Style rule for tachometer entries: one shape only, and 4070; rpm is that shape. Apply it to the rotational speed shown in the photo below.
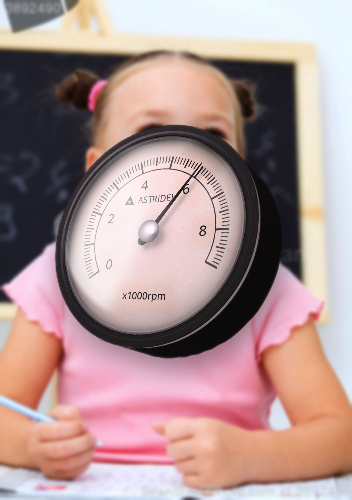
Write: 6000; rpm
